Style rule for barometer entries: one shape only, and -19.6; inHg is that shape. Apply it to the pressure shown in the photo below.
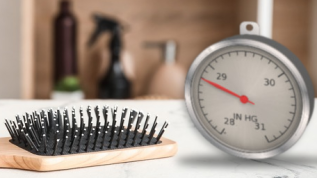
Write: 28.8; inHg
